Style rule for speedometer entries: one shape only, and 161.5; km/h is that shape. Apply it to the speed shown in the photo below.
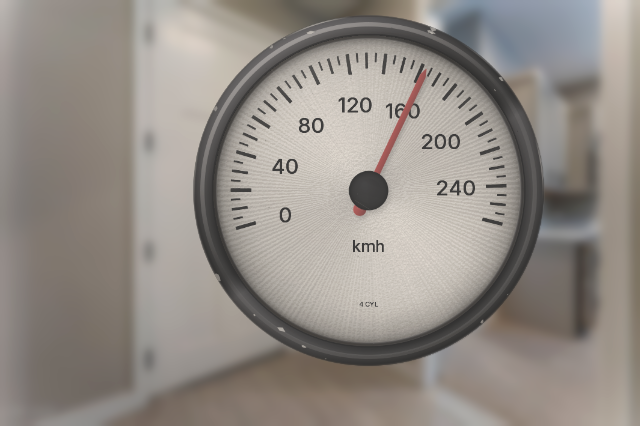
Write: 162.5; km/h
